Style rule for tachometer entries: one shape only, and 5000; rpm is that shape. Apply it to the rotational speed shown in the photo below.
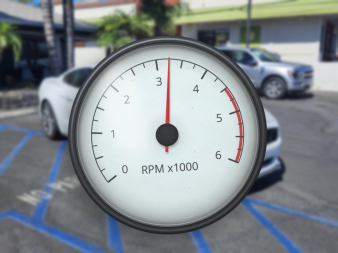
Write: 3250; rpm
